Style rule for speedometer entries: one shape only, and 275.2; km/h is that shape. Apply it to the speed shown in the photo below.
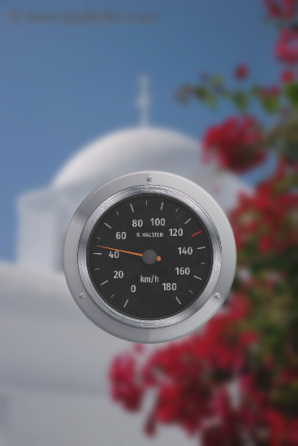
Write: 45; km/h
